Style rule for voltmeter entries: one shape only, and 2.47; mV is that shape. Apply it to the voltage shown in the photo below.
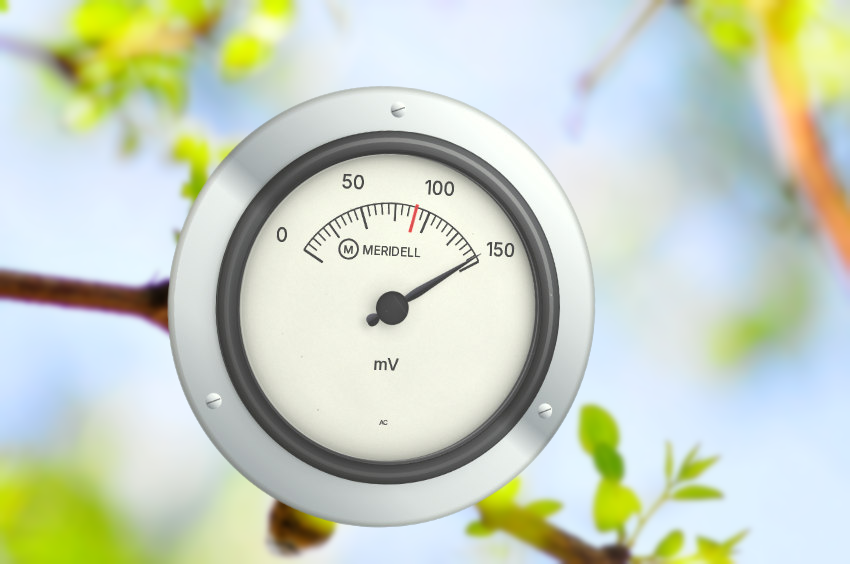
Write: 145; mV
